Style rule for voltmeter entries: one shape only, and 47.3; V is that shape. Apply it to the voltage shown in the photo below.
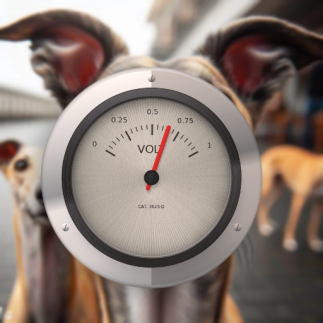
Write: 0.65; V
